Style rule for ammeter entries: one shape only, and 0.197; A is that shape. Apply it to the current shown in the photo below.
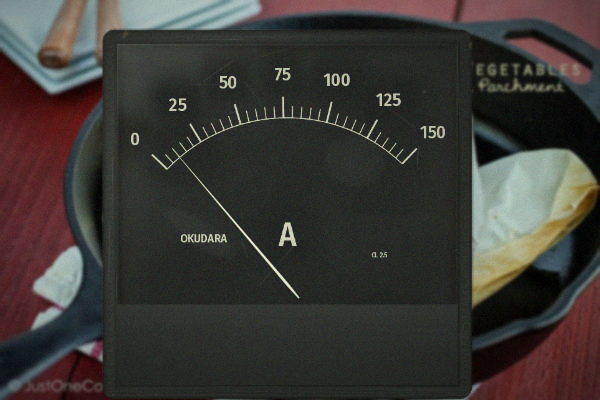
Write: 10; A
